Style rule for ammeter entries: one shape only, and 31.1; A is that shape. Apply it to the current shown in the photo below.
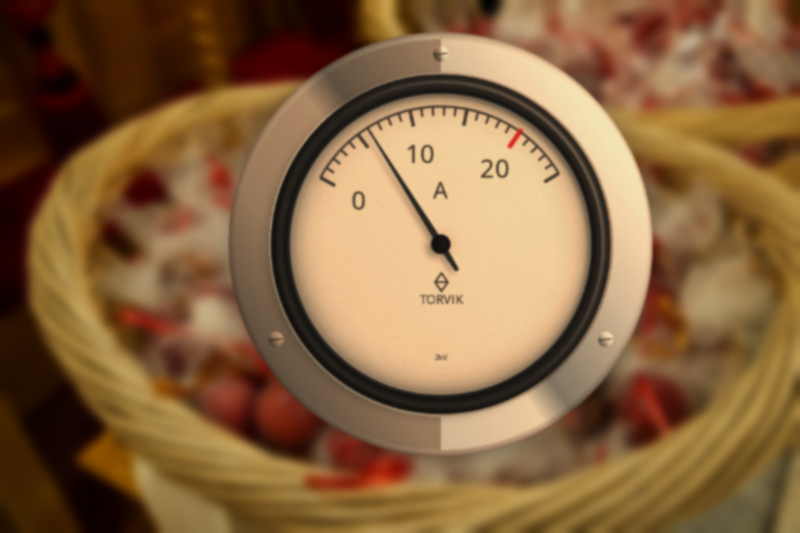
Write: 6; A
